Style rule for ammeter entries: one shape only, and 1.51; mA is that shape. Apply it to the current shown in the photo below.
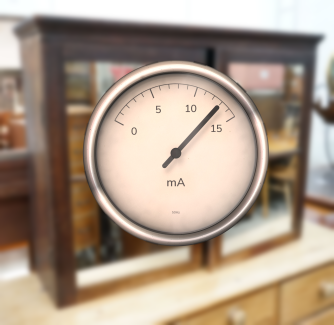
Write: 13; mA
